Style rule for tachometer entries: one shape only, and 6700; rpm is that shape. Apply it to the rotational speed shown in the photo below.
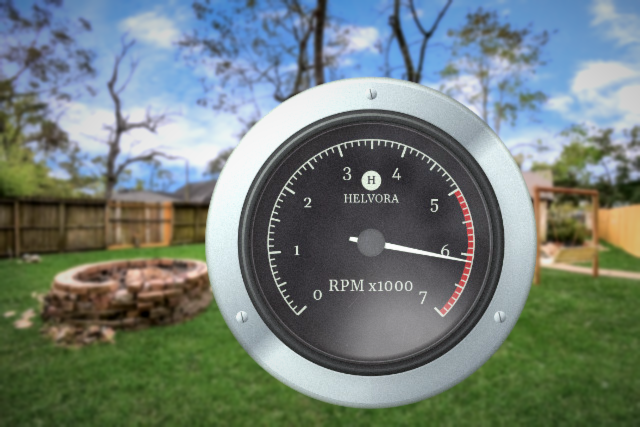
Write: 6100; rpm
